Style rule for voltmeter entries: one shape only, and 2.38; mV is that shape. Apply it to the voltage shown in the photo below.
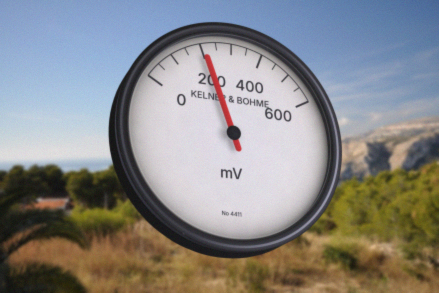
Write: 200; mV
